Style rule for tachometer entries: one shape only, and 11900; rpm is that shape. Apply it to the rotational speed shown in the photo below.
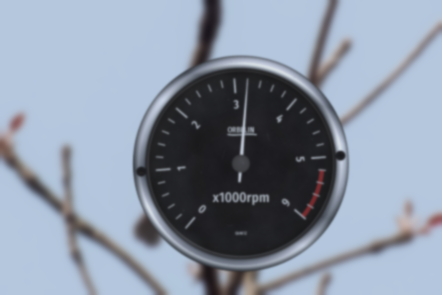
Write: 3200; rpm
